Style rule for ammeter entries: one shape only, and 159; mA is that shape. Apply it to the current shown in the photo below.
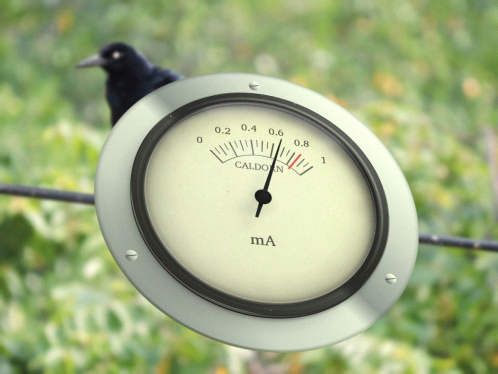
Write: 0.65; mA
